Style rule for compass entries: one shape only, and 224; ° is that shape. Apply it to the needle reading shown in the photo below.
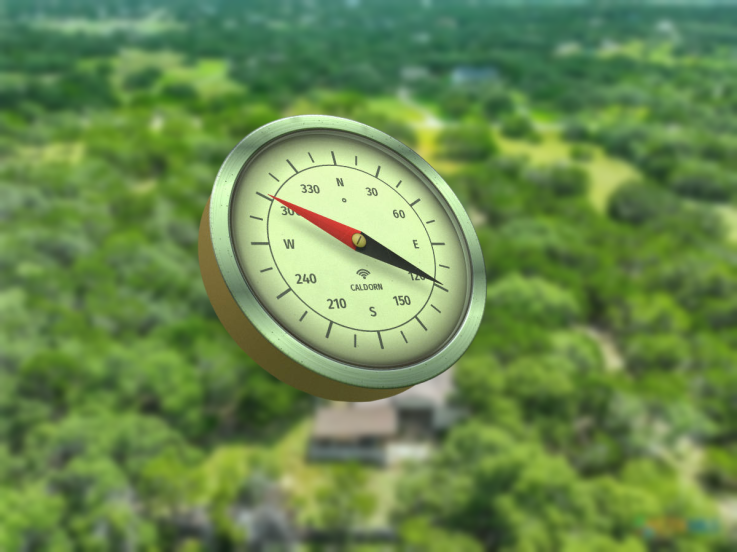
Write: 300; °
